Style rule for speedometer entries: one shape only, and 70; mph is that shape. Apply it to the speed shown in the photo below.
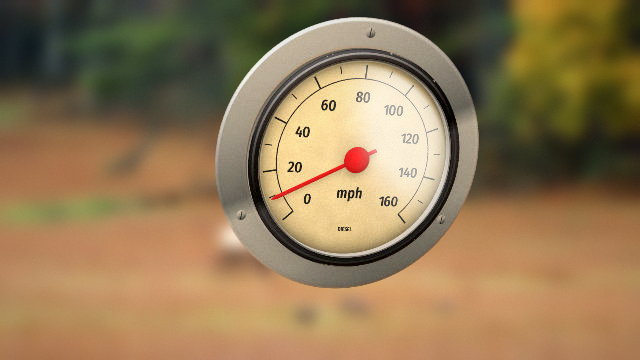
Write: 10; mph
